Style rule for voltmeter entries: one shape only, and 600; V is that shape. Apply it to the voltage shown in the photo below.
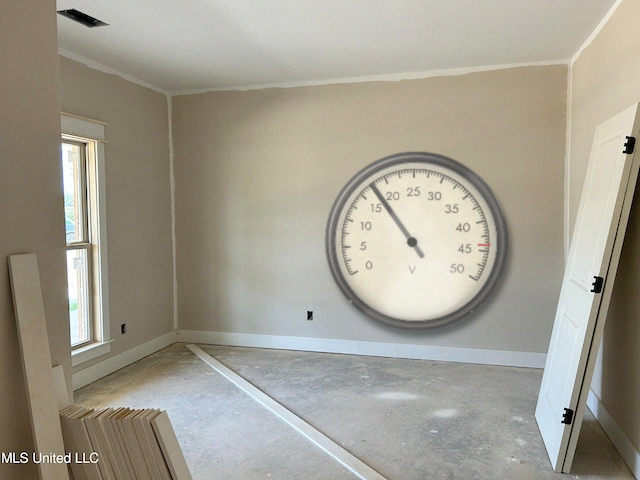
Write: 17.5; V
